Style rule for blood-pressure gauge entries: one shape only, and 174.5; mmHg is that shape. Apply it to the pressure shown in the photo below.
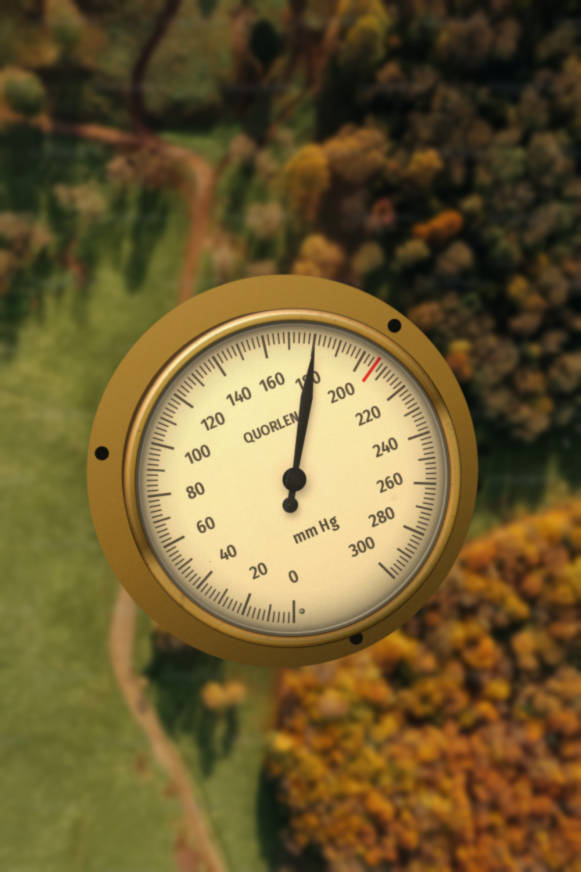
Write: 180; mmHg
